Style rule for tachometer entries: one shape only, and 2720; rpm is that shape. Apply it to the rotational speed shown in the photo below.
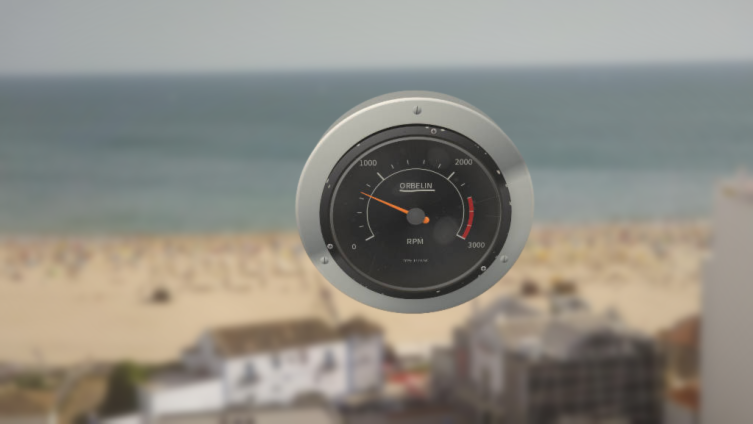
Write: 700; rpm
